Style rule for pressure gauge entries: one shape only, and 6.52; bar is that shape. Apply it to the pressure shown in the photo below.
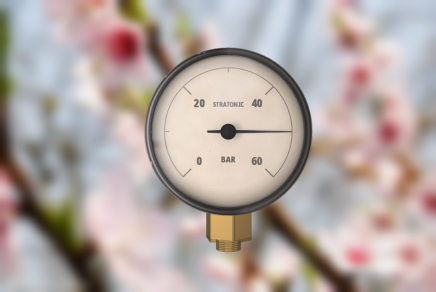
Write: 50; bar
